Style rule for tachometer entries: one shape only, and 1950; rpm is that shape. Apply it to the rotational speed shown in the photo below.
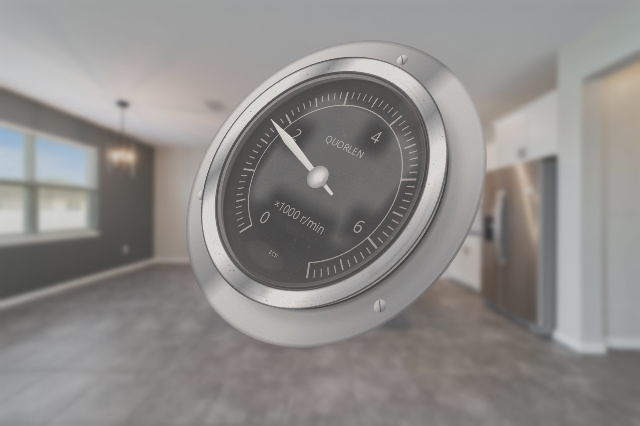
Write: 1800; rpm
